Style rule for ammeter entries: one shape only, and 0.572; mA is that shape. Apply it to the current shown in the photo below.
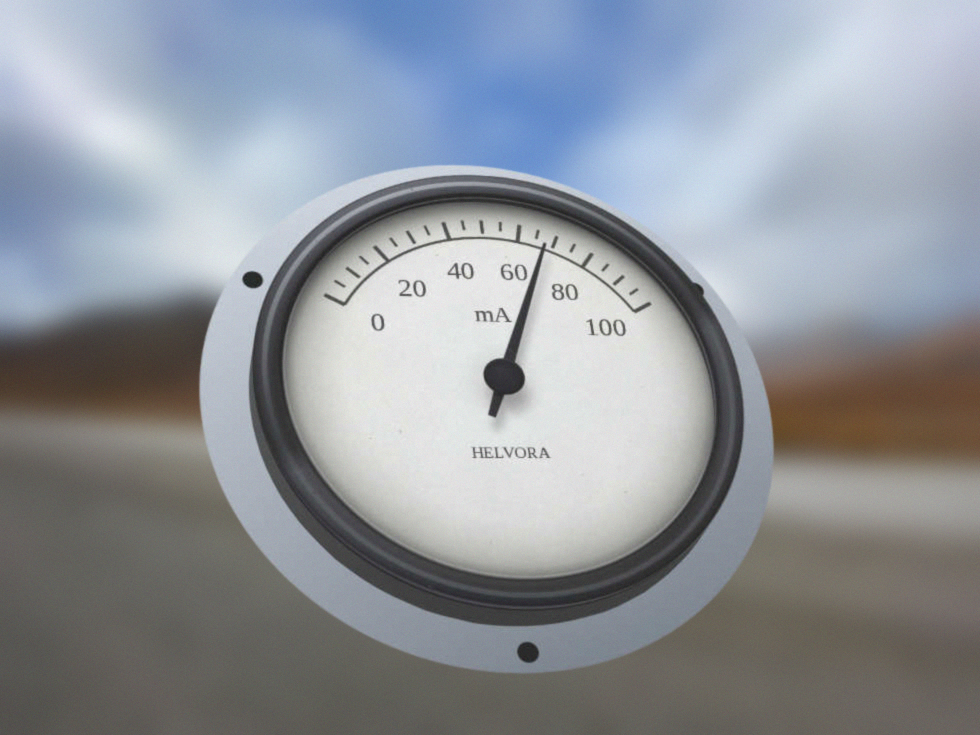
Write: 67.5; mA
